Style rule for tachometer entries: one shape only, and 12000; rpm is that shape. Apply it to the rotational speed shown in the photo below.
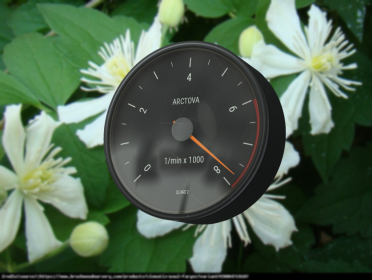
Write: 7750; rpm
